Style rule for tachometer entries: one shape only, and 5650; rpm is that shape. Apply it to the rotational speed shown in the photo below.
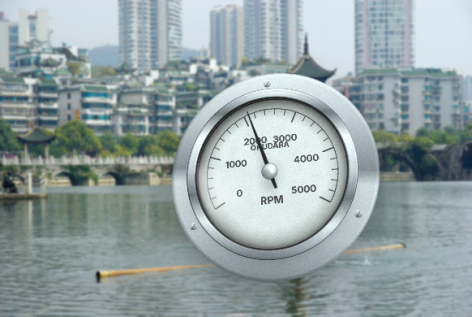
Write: 2100; rpm
